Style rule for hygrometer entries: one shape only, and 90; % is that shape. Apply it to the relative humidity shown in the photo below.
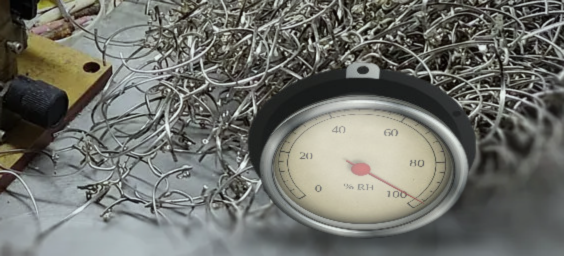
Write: 96; %
